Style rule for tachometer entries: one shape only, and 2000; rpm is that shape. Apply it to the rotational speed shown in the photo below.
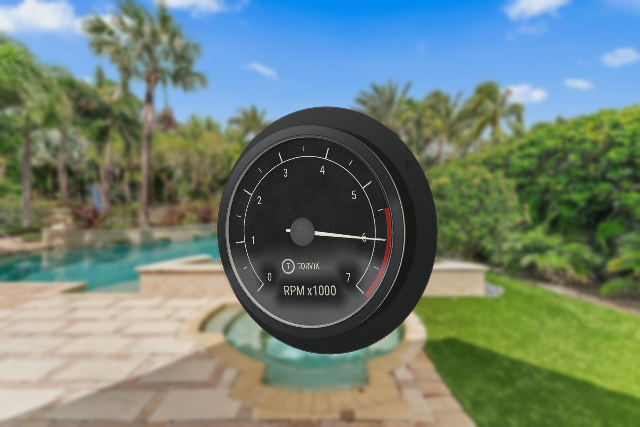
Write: 6000; rpm
